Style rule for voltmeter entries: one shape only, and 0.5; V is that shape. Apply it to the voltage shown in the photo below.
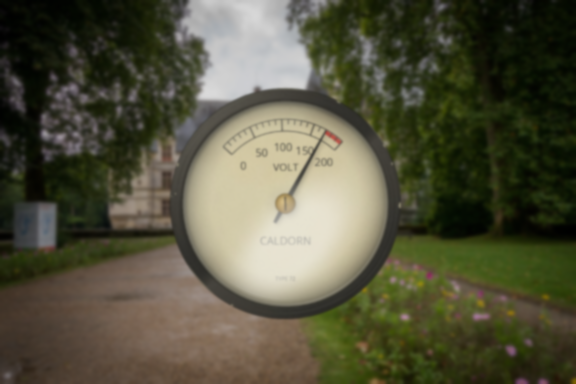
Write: 170; V
